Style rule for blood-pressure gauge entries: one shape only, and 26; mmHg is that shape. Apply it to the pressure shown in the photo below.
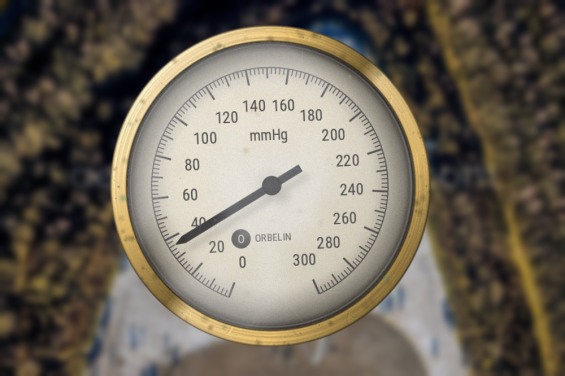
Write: 36; mmHg
